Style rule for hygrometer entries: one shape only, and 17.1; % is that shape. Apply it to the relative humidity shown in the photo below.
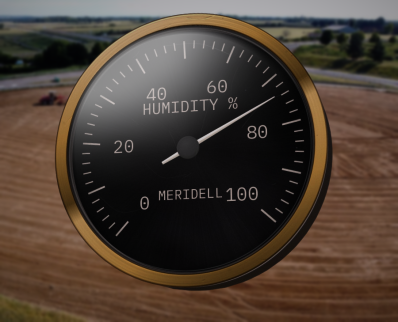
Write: 74; %
